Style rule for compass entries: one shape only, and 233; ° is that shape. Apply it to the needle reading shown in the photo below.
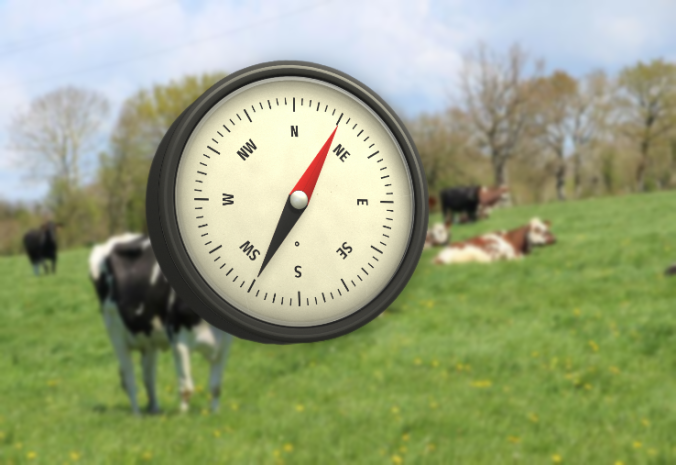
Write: 30; °
